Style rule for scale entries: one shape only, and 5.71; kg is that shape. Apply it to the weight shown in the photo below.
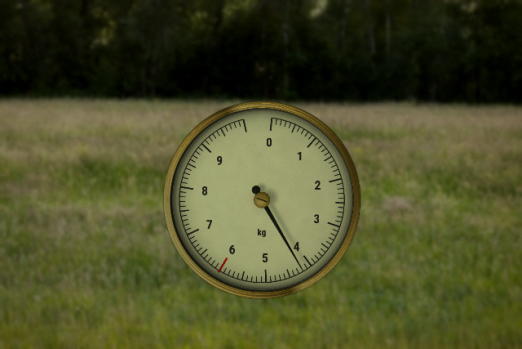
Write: 4.2; kg
